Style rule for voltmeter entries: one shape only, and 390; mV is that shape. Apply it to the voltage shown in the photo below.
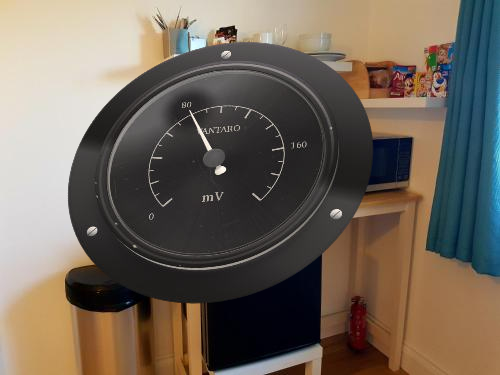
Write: 80; mV
